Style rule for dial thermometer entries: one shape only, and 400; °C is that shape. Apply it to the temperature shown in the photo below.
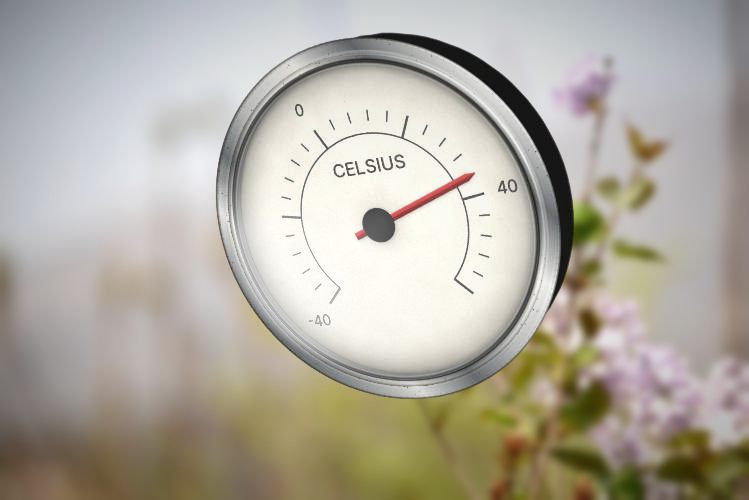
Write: 36; °C
